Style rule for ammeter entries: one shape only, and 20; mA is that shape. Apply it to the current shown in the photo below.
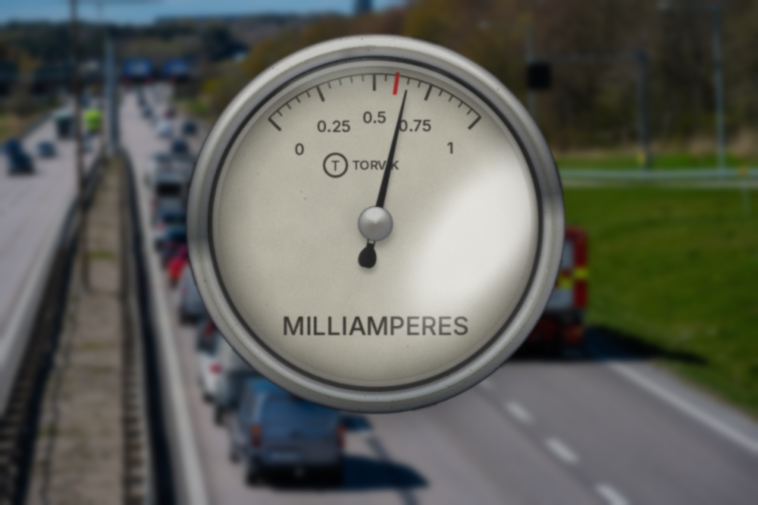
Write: 0.65; mA
